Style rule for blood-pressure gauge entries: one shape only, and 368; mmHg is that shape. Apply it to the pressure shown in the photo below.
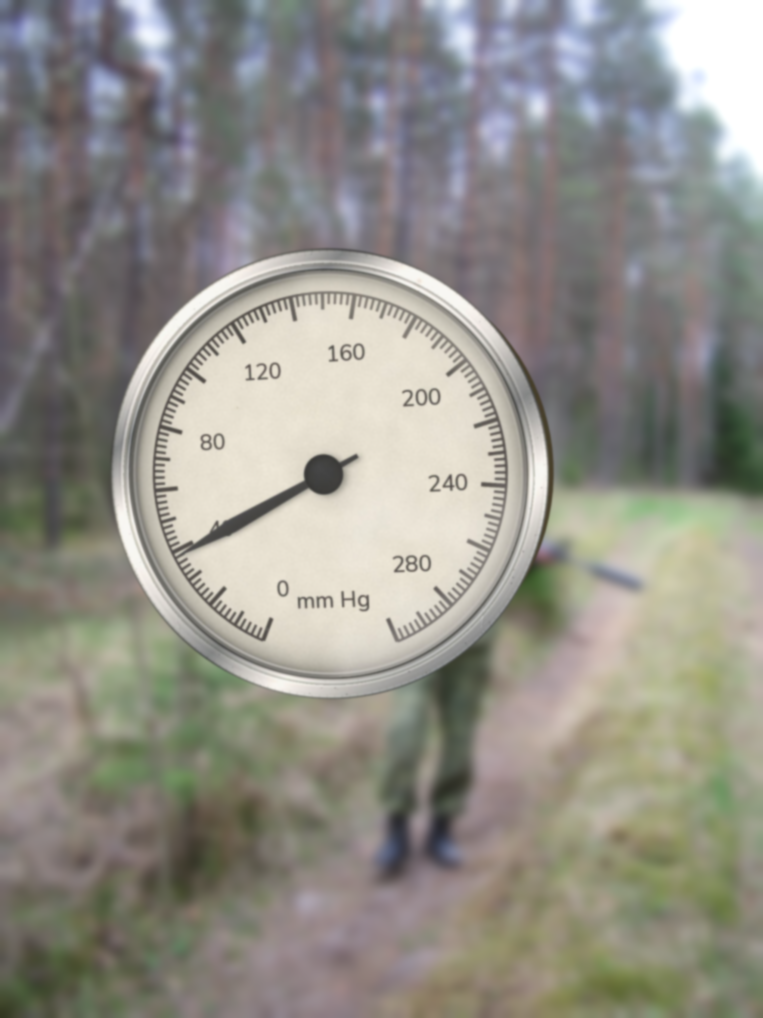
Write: 38; mmHg
